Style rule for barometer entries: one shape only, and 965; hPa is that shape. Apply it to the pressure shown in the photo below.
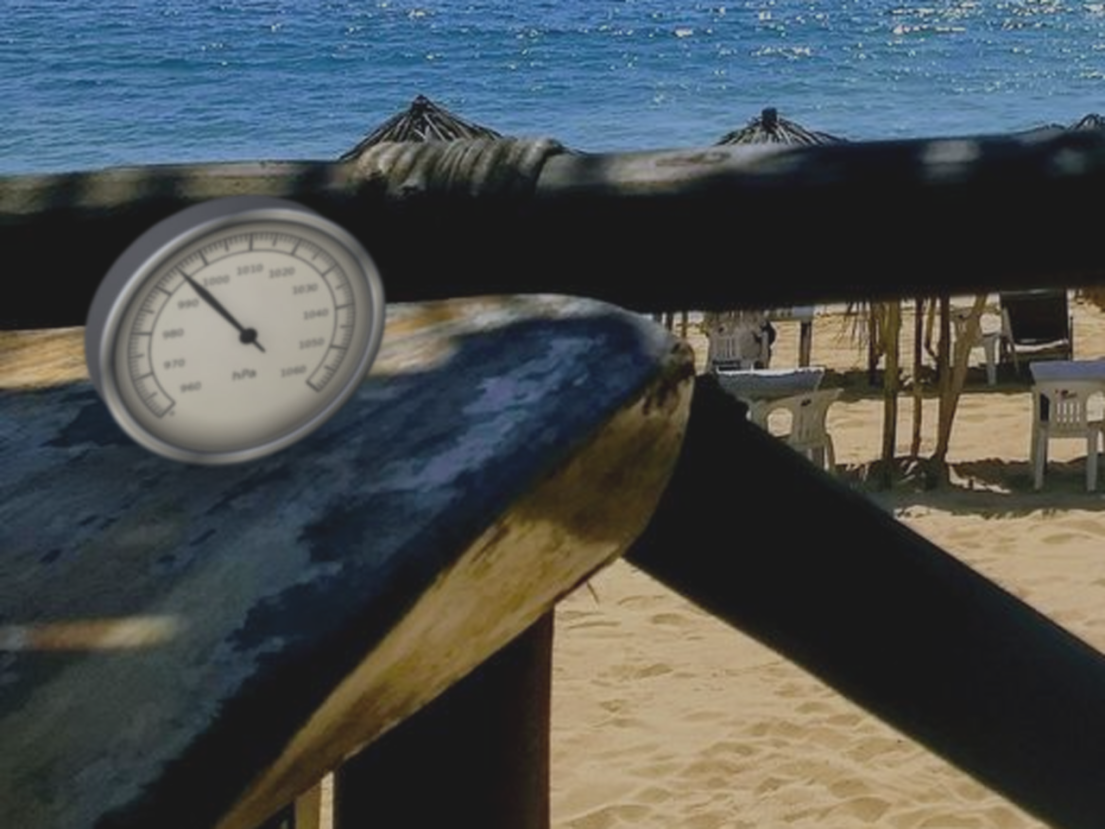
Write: 995; hPa
